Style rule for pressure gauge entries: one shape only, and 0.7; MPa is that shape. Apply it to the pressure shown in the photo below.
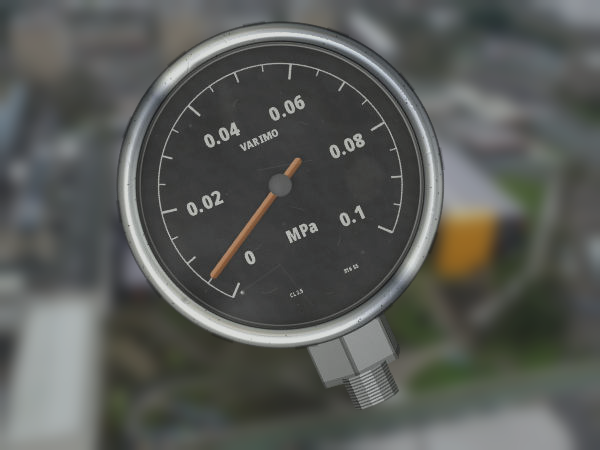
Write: 0.005; MPa
